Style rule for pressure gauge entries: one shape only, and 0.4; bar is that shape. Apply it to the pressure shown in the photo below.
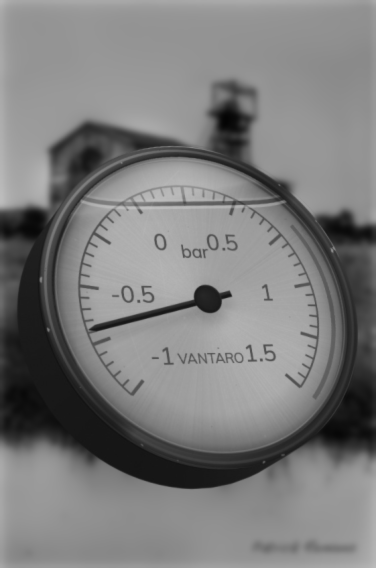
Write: -0.7; bar
